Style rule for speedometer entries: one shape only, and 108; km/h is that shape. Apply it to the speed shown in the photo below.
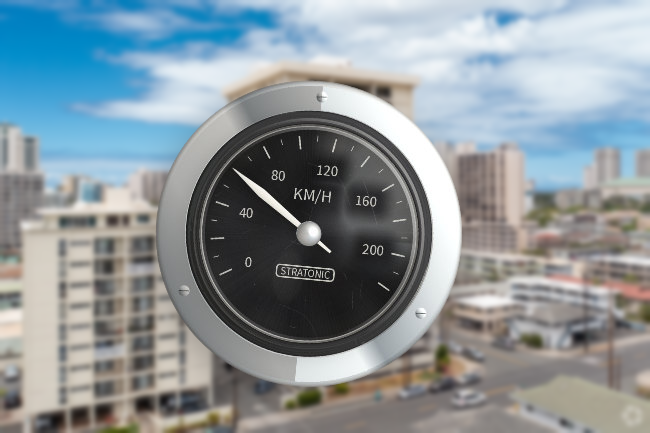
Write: 60; km/h
